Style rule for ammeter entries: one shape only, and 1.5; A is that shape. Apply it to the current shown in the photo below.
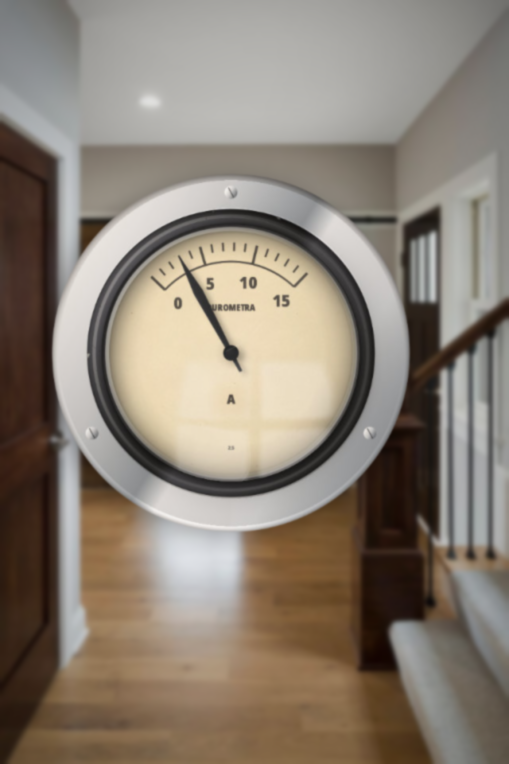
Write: 3; A
